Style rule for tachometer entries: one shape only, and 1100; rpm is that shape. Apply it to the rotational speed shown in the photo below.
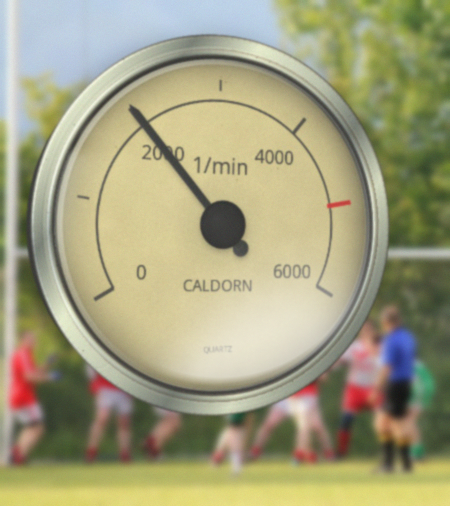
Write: 2000; rpm
